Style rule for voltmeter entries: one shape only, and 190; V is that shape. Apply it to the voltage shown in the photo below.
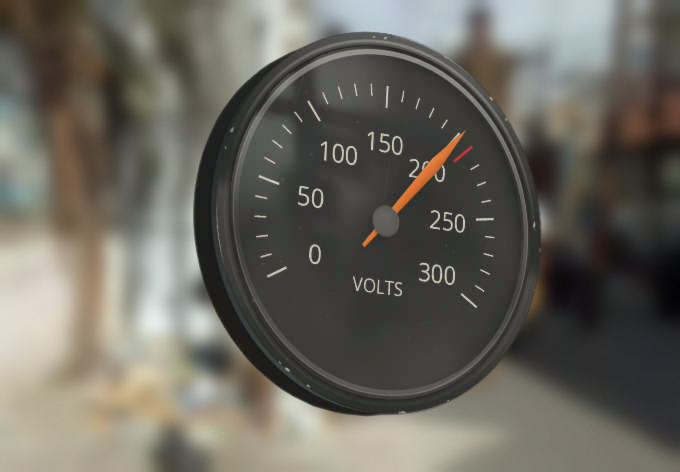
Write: 200; V
